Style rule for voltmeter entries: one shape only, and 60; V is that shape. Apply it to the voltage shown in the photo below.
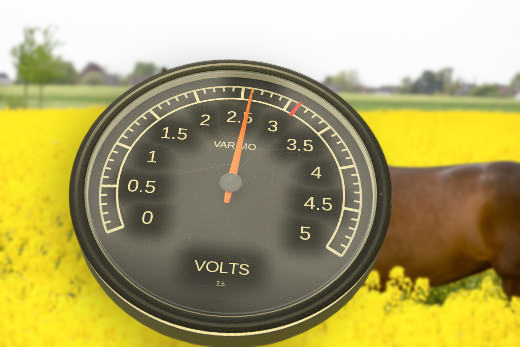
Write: 2.6; V
